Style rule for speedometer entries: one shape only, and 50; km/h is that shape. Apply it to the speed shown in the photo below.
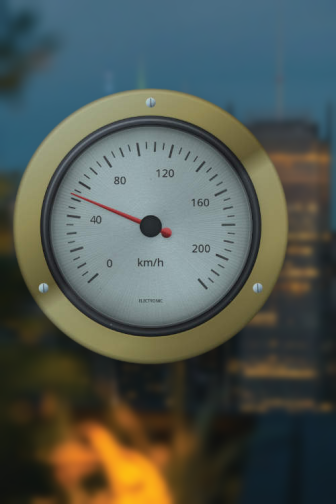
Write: 52.5; km/h
